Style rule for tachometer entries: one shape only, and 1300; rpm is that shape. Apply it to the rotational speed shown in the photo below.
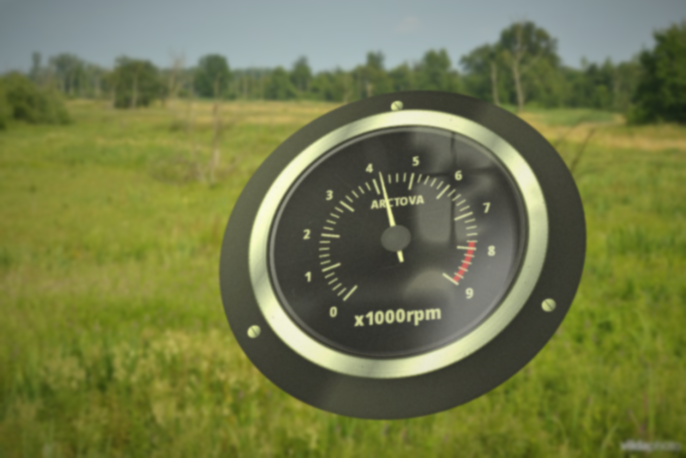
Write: 4200; rpm
